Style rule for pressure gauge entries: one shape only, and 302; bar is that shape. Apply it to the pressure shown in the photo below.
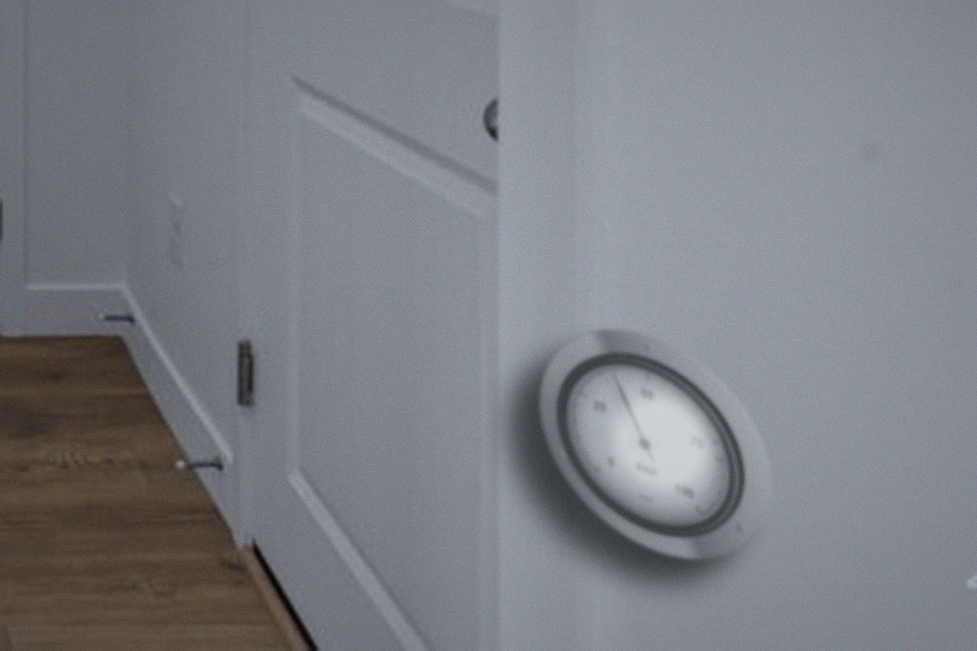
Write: 40; bar
